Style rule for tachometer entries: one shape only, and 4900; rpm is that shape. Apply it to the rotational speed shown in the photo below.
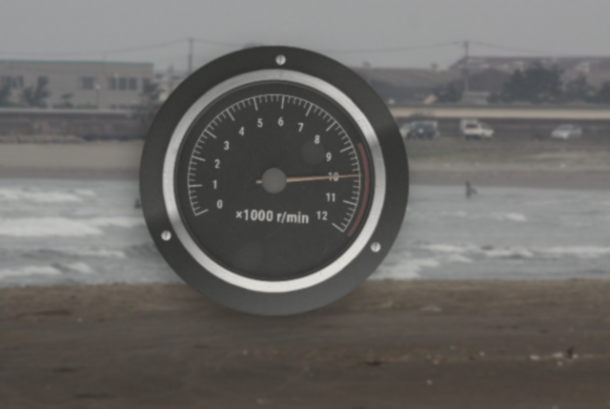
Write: 10000; rpm
